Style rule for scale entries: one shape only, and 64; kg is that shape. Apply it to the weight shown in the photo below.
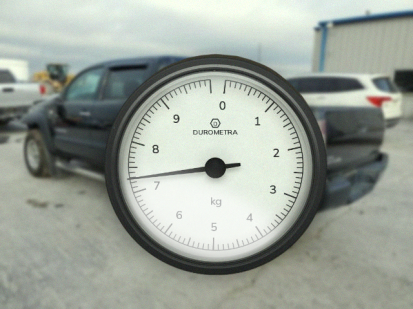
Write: 7.3; kg
